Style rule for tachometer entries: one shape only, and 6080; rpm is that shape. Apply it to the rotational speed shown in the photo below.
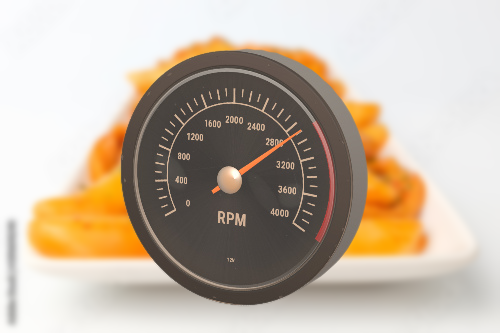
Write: 2900; rpm
